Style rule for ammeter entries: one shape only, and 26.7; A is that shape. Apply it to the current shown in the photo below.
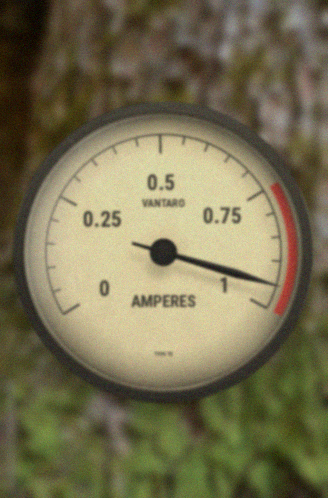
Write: 0.95; A
